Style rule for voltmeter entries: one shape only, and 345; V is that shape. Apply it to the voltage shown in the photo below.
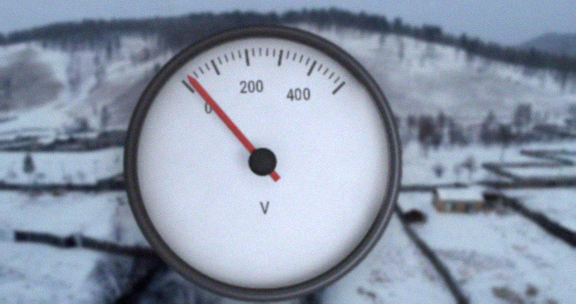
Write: 20; V
